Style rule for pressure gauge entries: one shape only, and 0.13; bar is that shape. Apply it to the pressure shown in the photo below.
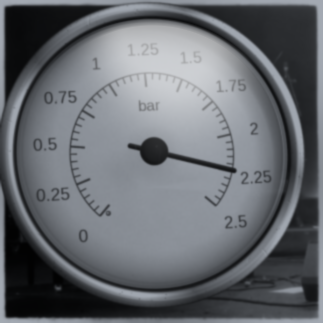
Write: 2.25; bar
